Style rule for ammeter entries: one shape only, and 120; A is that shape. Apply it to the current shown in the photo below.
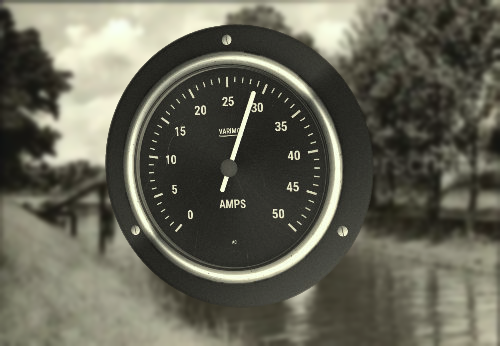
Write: 29; A
